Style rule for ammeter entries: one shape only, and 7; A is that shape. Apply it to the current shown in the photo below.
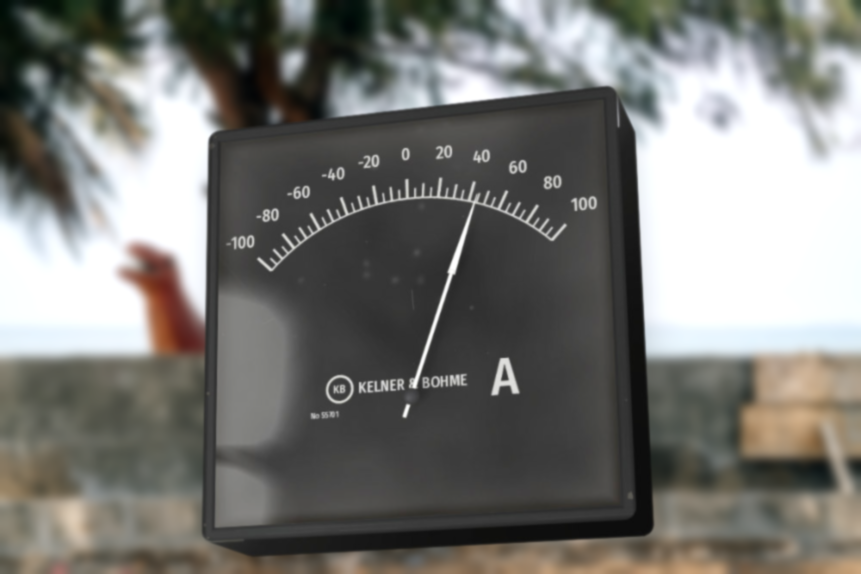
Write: 45; A
